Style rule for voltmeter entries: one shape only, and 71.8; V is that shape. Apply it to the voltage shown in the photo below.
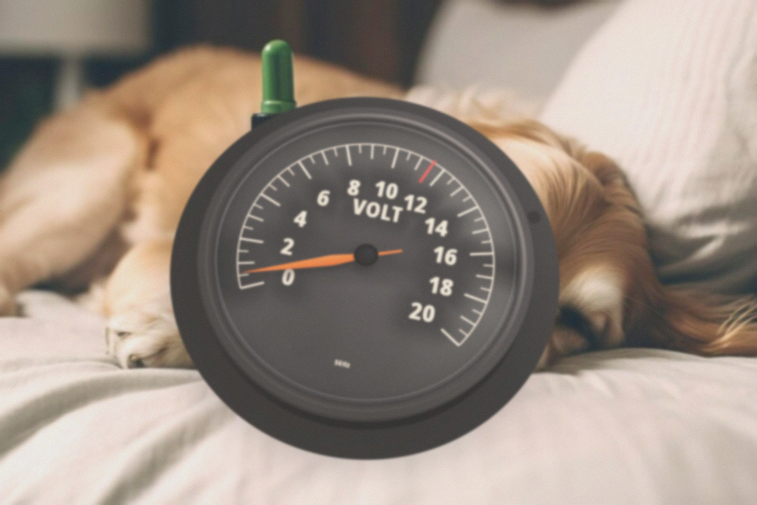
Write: 0.5; V
